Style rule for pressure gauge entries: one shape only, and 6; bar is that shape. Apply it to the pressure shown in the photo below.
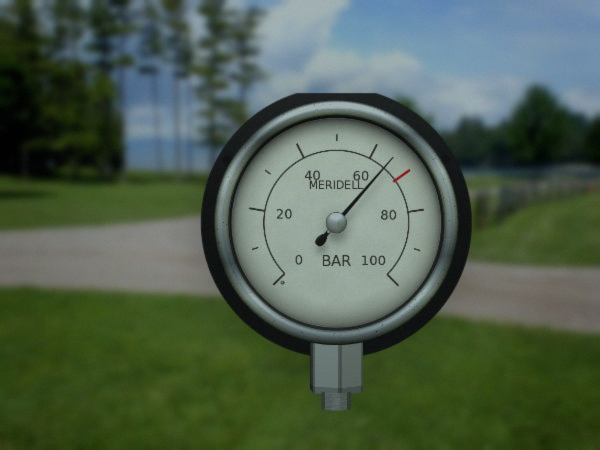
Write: 65; bar
